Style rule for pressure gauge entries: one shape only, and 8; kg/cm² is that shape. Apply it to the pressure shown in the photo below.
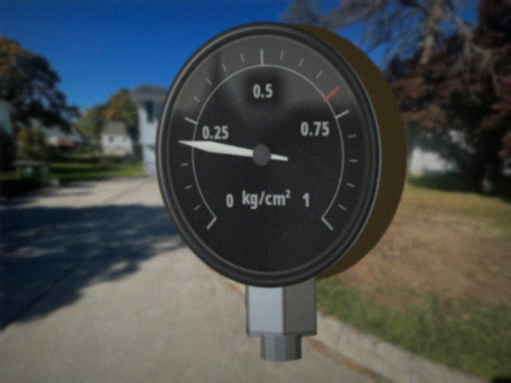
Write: 0.2; kg/cm²
